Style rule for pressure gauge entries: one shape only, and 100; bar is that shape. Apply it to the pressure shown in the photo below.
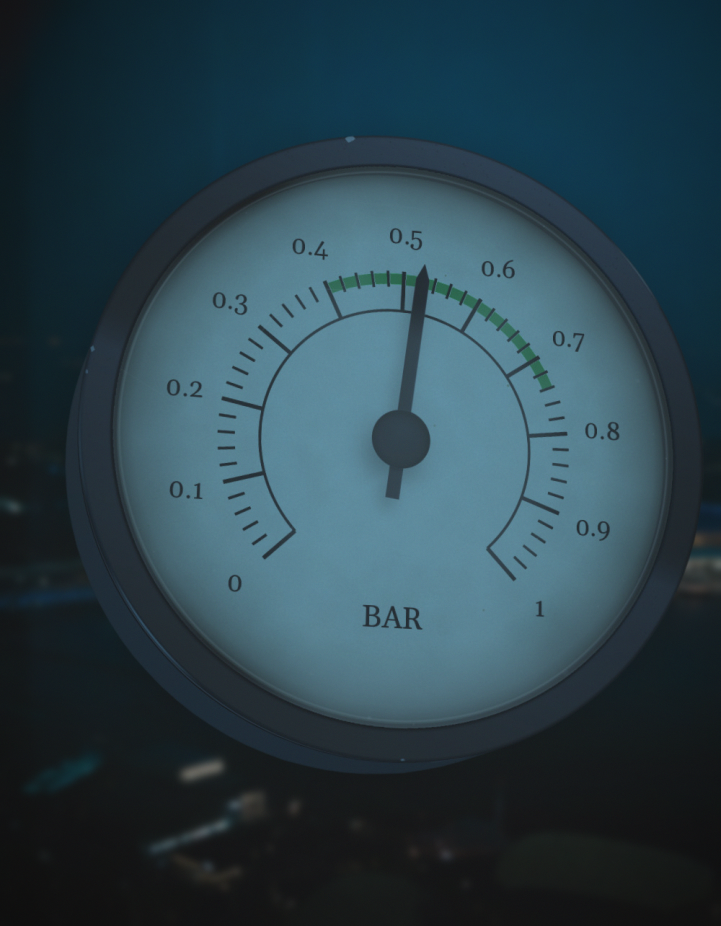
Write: 0.52; bar
